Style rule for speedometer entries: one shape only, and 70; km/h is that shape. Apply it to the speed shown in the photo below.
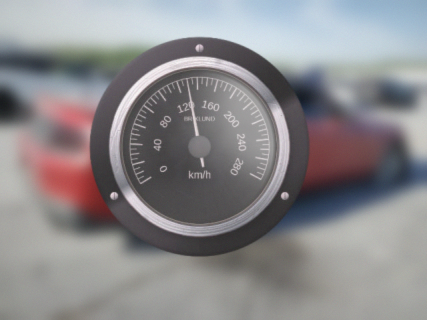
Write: 130; km/h
